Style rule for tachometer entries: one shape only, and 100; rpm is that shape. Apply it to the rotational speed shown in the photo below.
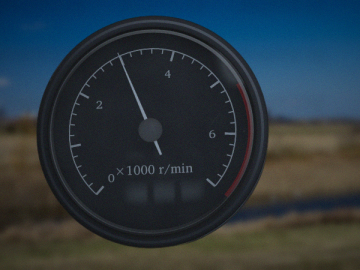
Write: 3000; rpm
